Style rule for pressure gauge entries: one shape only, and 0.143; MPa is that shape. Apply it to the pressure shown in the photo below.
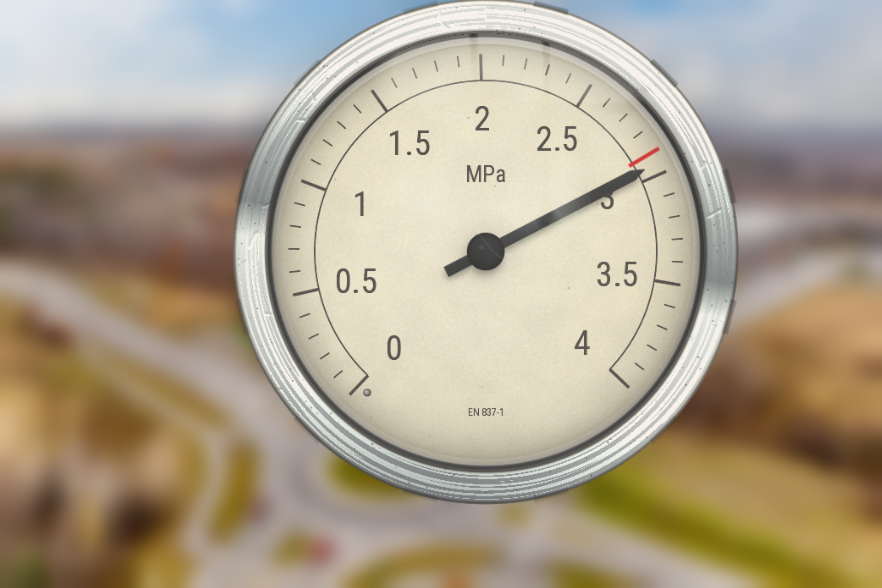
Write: 2.95; MPa
